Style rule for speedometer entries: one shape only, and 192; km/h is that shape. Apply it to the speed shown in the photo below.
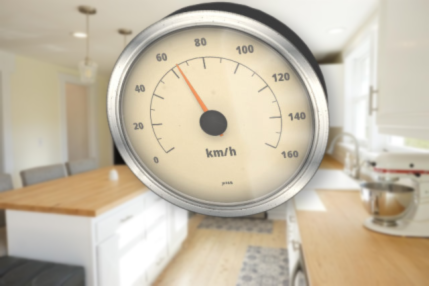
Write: 65; km/h
